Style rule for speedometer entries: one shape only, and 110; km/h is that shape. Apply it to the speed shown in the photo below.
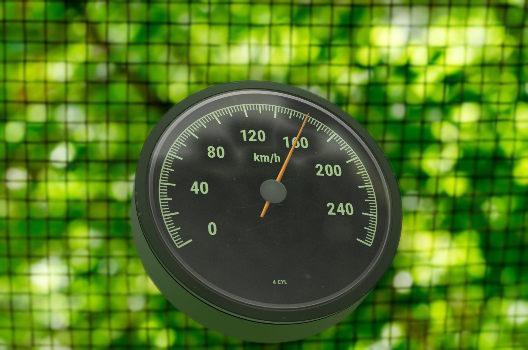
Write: 160; km/h
